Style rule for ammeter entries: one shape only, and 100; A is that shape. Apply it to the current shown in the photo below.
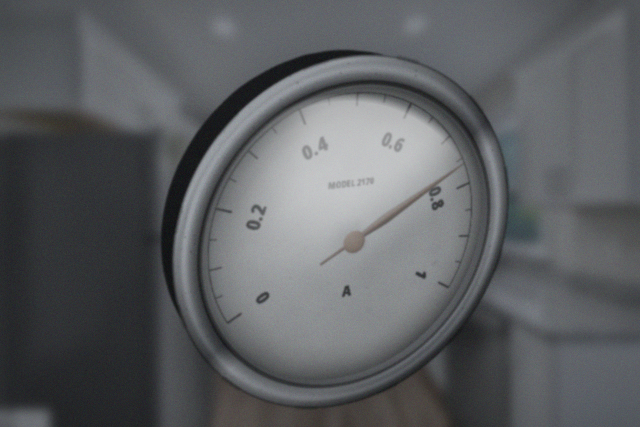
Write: 0.75; A
